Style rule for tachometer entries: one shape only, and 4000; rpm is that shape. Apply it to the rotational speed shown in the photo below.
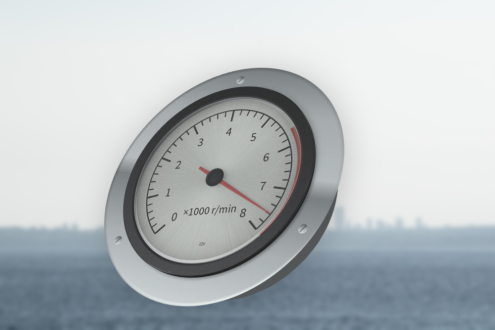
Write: 7600; rpm
